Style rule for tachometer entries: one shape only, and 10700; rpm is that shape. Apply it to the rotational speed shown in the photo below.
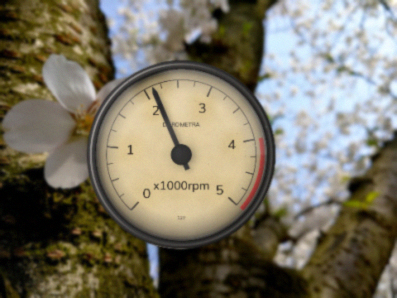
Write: 2125; rpm
